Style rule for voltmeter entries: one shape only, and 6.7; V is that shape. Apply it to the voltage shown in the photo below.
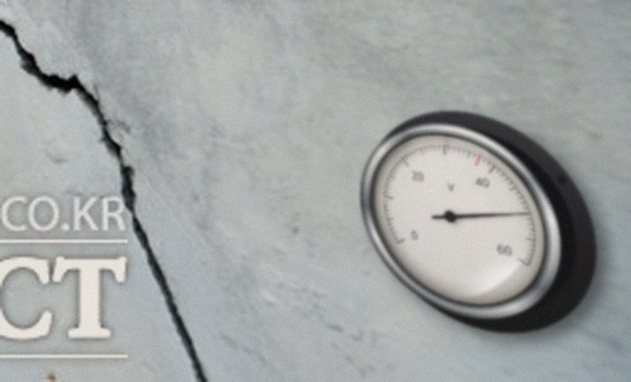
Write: 50; V
